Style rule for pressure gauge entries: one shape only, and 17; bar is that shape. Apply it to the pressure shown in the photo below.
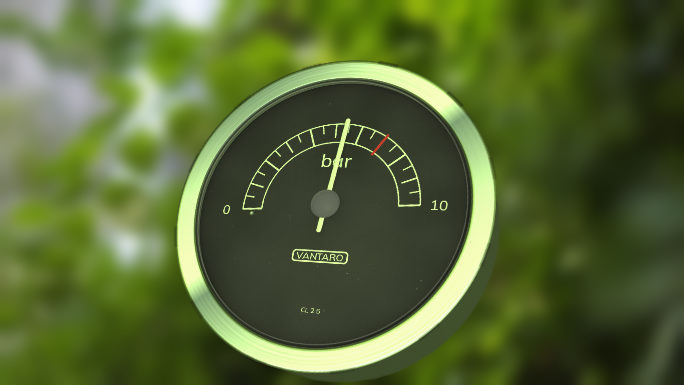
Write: 5.5; bar
